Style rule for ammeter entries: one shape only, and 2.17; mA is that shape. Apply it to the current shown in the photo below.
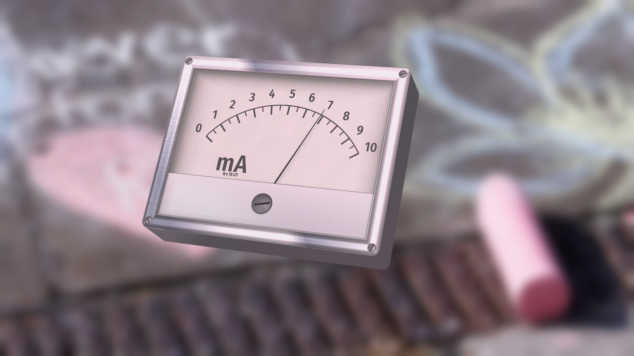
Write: 7; mA
